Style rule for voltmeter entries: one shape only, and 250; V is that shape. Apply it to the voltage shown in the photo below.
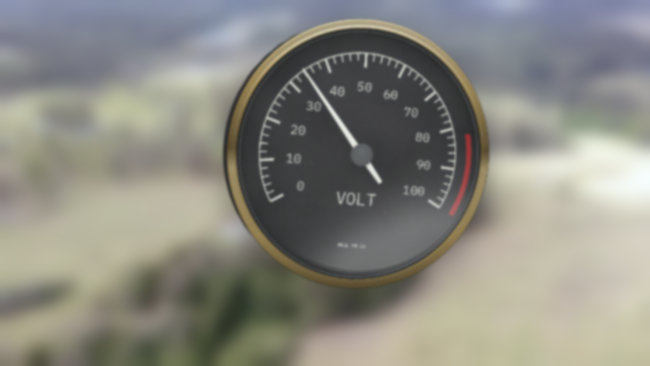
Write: 34; V
